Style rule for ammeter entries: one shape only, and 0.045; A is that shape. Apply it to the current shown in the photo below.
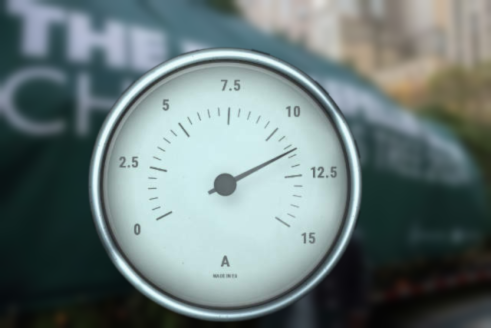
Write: 11.25; A
